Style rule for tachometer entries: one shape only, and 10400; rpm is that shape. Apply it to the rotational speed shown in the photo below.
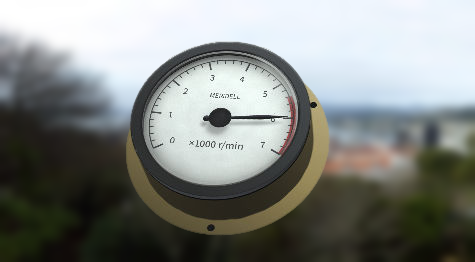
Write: 6000; rpm
